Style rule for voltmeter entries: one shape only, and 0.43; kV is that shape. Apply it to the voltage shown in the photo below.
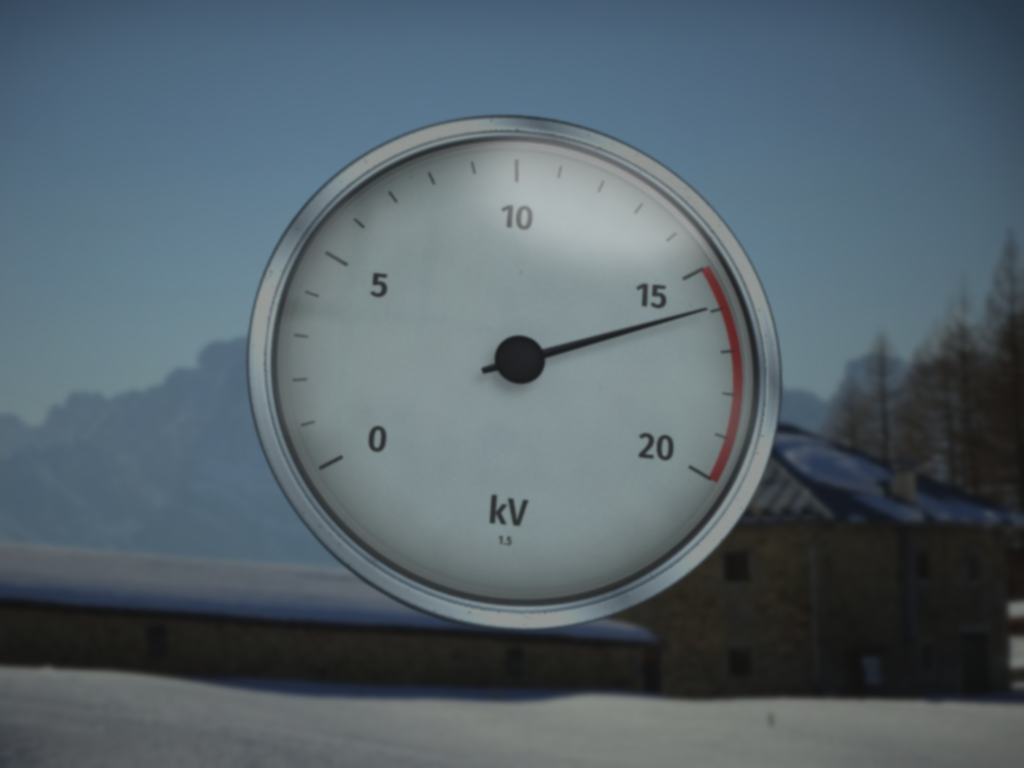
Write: 16; kV
